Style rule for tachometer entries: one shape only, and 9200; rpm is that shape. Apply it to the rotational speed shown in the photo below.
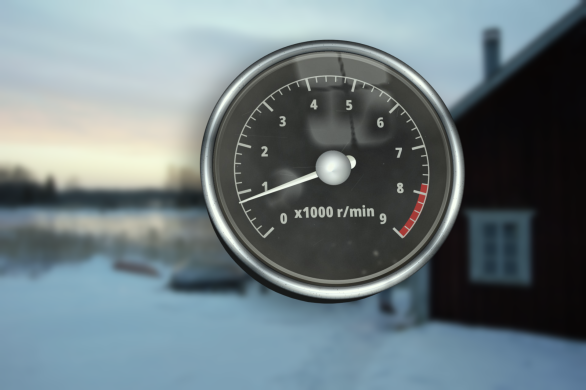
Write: 800; rpm
